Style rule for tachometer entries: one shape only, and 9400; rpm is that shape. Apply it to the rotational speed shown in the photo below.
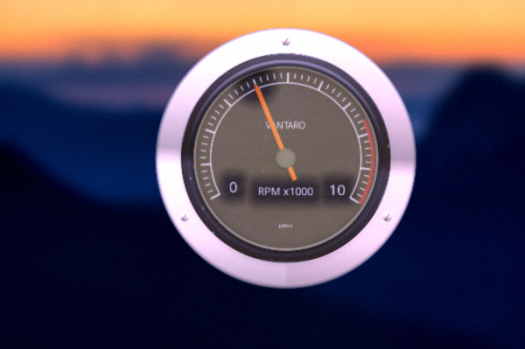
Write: 4000; rpm
